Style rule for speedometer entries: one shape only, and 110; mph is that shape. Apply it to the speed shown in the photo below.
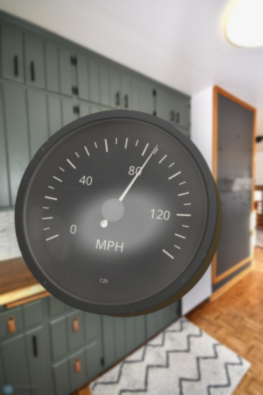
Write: 85; mph
